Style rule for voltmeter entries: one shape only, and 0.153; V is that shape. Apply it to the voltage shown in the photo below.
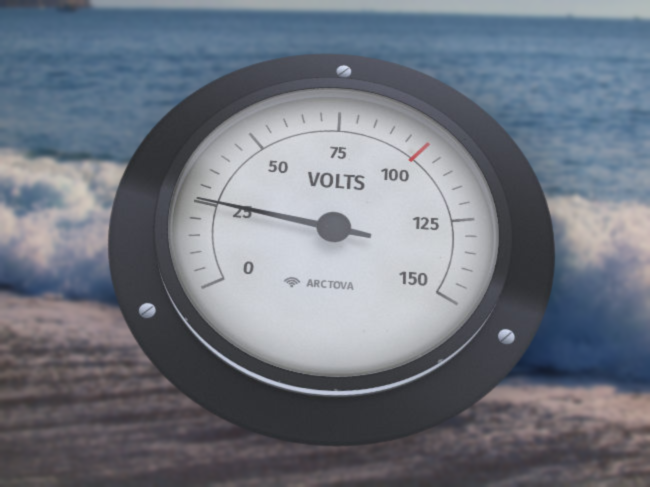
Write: 25; V
